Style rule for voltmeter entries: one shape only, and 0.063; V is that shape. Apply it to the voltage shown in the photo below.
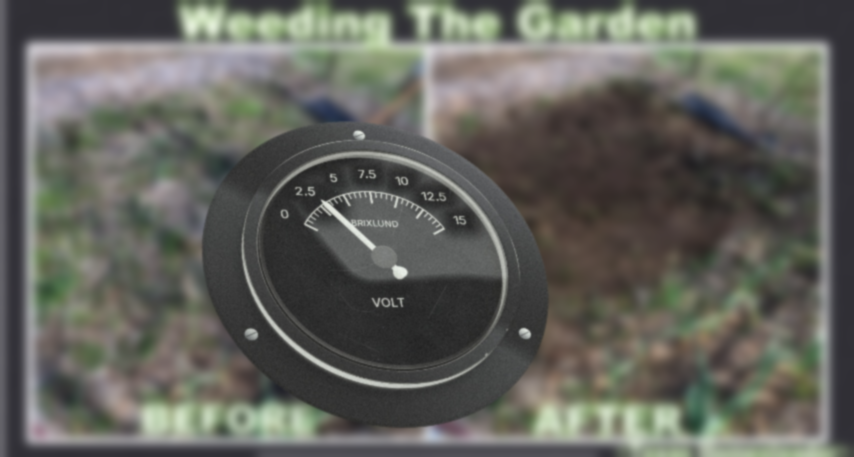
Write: 2.5; V
